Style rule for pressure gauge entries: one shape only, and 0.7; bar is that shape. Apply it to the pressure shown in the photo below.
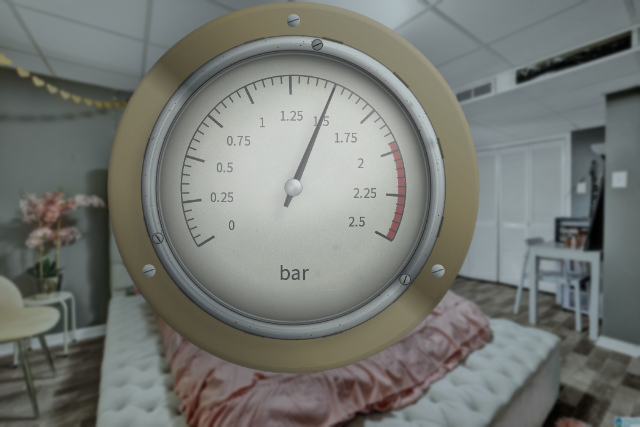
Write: 1.5; bar
